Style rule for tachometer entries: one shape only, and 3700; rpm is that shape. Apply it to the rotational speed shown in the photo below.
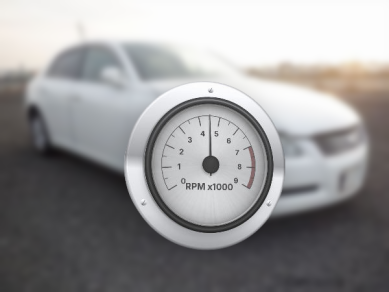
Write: 4500; rpm
